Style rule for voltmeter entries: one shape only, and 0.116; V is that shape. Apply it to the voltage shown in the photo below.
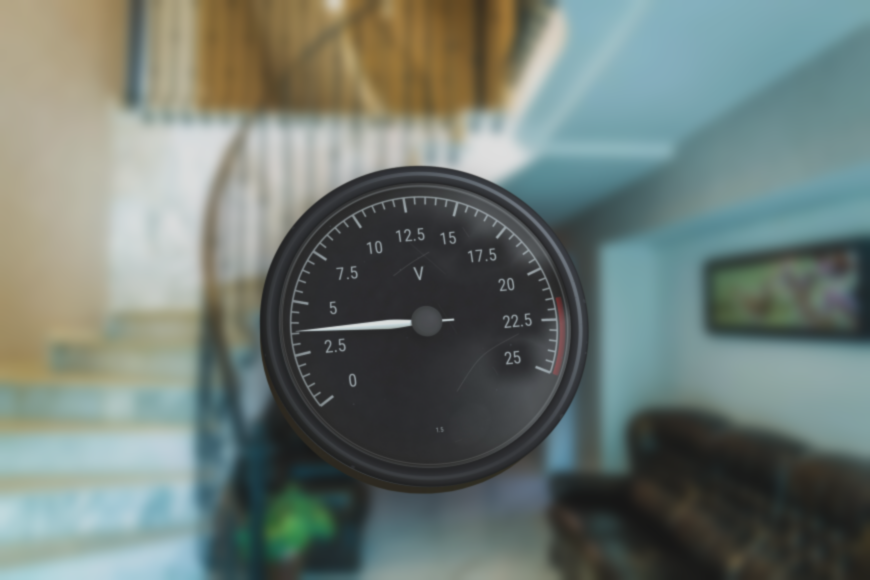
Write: 3.5; V
